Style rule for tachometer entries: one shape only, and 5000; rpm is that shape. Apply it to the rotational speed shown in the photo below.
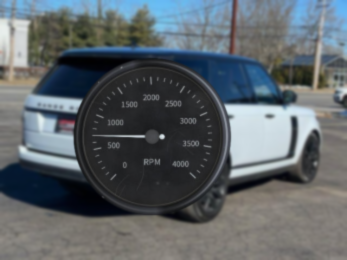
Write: 700; rpm
